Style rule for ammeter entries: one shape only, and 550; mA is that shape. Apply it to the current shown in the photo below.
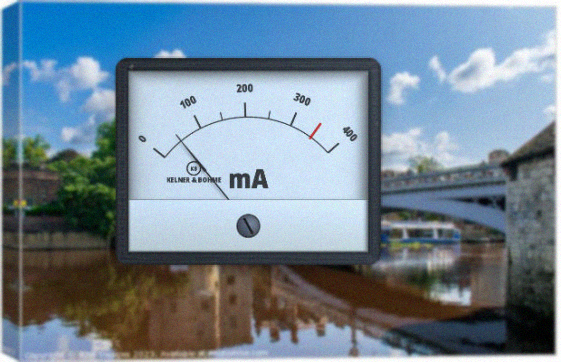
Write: 50; mA
